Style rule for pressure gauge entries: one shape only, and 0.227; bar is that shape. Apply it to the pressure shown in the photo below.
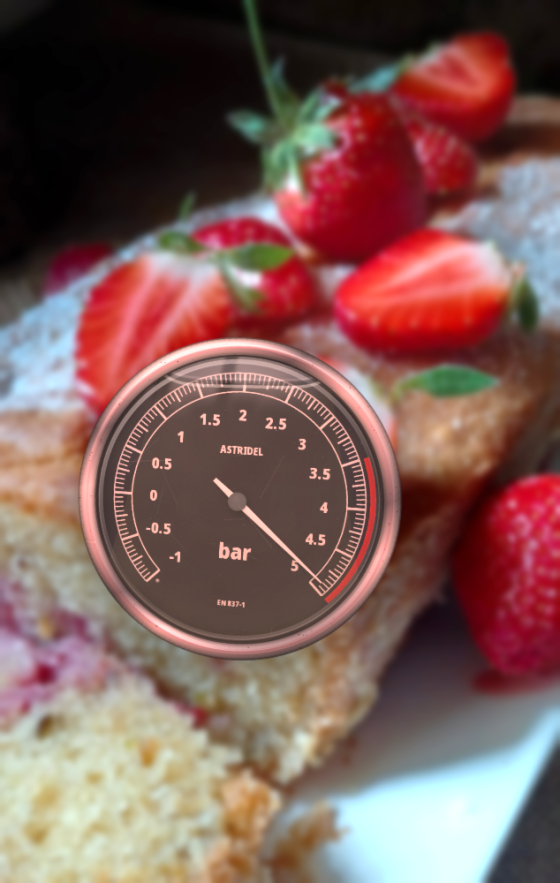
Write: 4.9; bar
